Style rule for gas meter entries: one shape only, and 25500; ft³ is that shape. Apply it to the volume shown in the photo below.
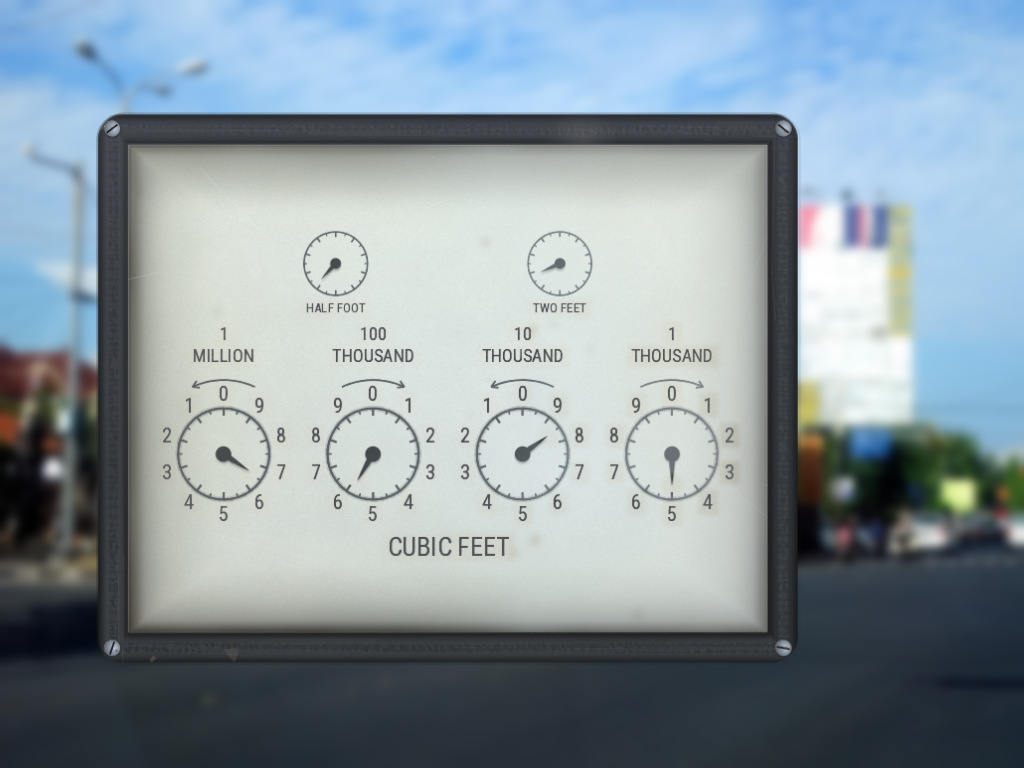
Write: 658500; ft³
